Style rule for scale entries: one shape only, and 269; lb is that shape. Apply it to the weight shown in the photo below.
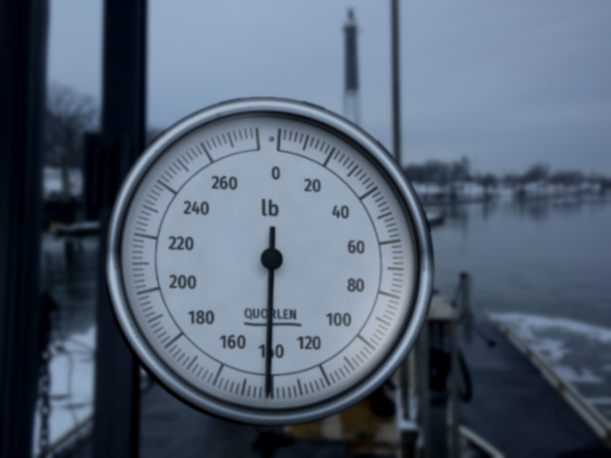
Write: 142; lb
